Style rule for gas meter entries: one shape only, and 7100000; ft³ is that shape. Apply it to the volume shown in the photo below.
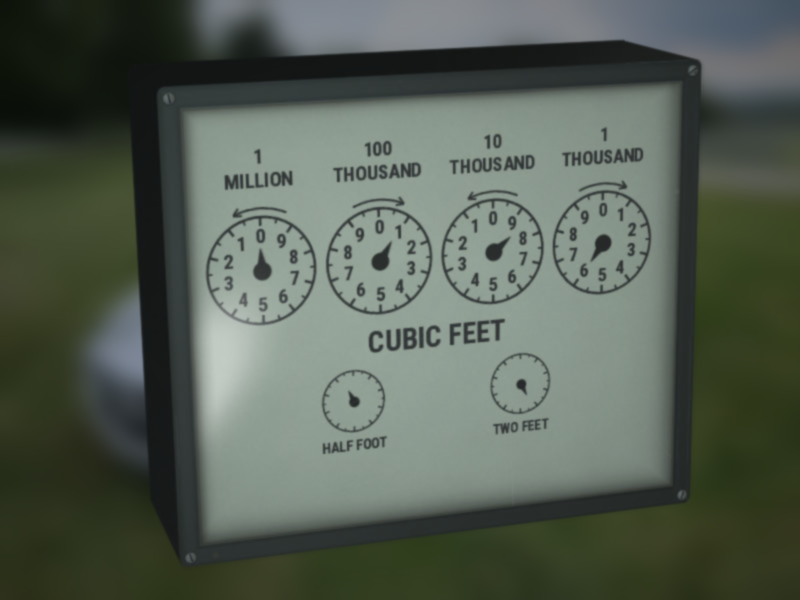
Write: 8600; ft³
